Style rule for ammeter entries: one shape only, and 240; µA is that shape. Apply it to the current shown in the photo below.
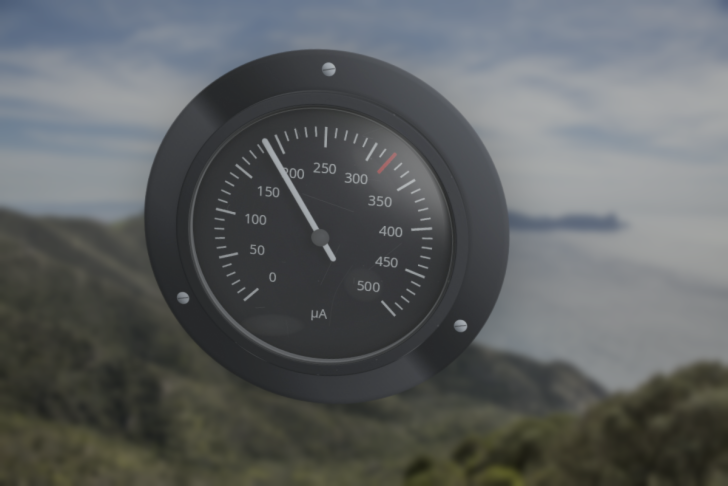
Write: 190; µA
